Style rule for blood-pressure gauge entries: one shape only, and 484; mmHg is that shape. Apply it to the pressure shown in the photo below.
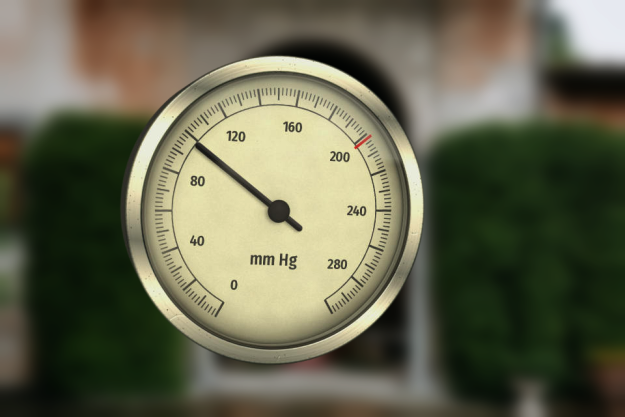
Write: 98; mmHg
